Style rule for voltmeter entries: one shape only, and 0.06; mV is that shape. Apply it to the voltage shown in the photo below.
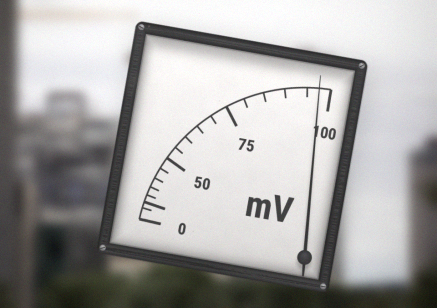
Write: 97.5; mV
